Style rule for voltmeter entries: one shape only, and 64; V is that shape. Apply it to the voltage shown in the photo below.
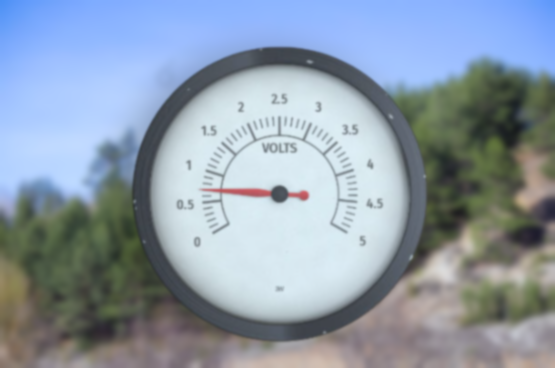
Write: 0.7; V
